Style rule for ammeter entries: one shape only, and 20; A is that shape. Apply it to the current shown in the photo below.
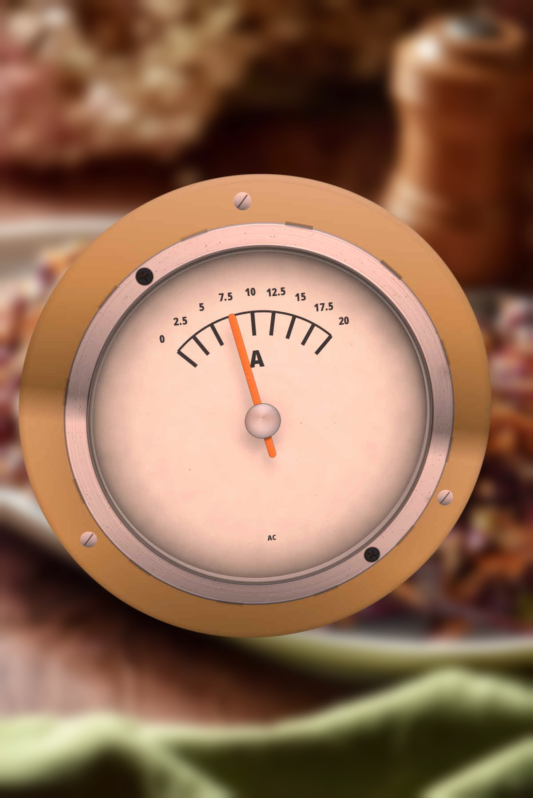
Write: 7.5; A
